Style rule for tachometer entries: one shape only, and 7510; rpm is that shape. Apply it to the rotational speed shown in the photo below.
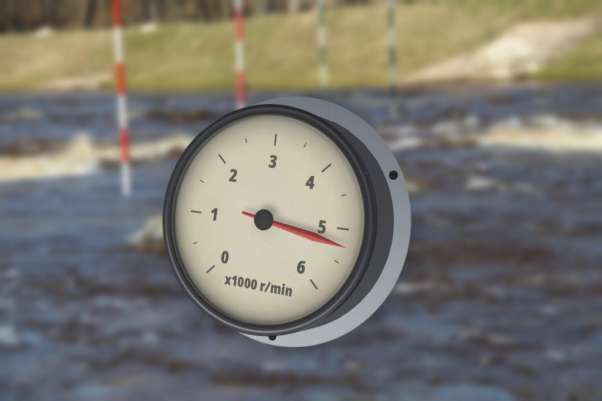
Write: 5250; rpm
